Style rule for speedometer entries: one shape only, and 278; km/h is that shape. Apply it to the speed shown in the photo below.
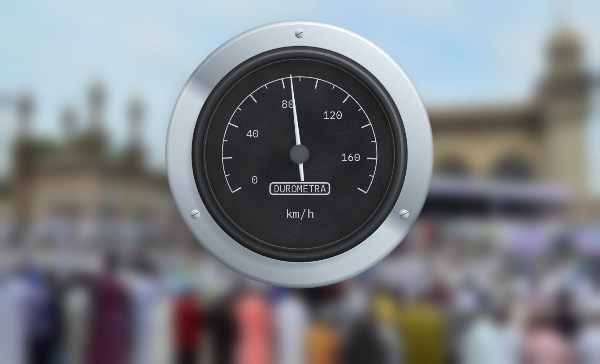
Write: 85; km/h
